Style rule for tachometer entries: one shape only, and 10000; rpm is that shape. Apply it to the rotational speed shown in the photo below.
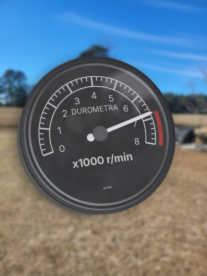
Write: 6800; rpm
